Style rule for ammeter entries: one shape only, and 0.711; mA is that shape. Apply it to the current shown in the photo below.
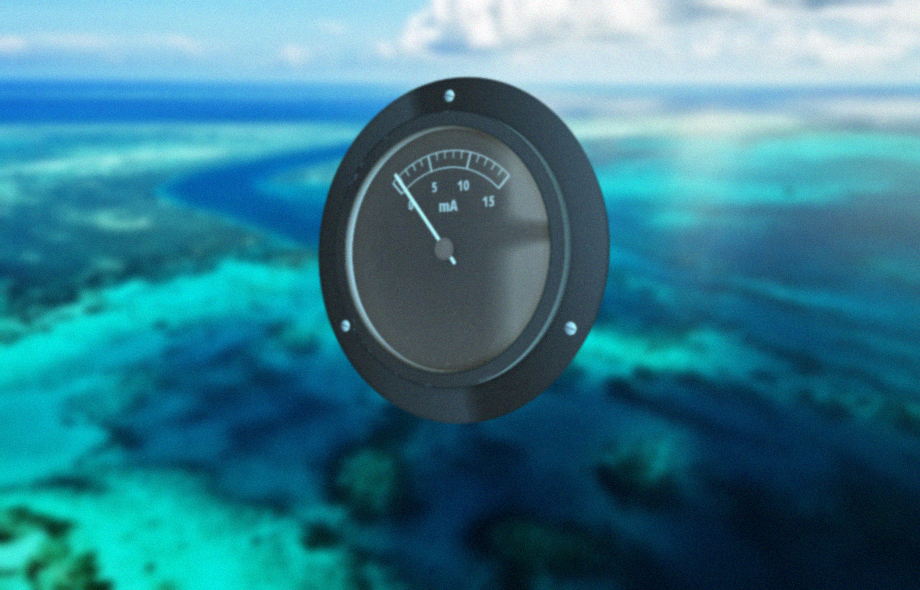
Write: 1; mA
